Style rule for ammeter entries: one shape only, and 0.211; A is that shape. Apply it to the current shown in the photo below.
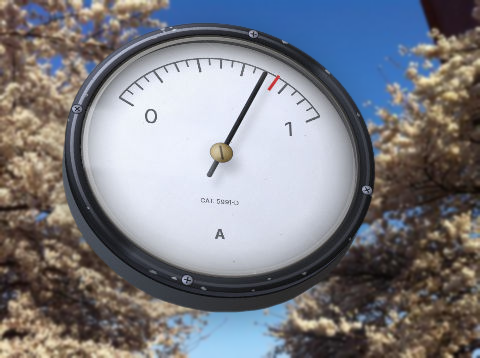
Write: 0.7; A
